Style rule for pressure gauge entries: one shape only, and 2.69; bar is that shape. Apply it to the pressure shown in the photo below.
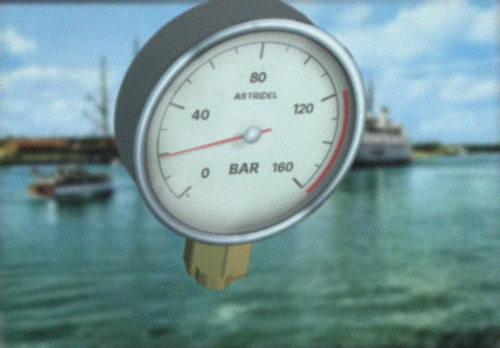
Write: 20; bar
